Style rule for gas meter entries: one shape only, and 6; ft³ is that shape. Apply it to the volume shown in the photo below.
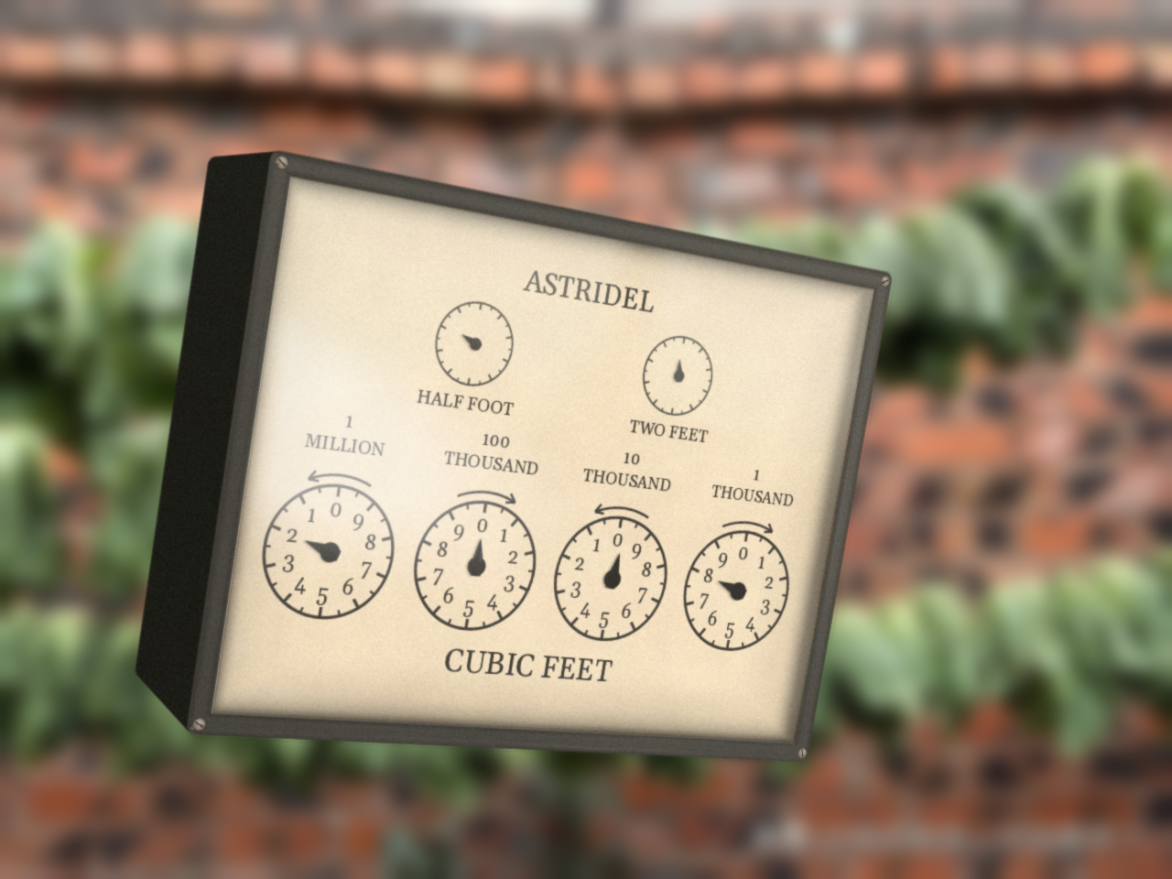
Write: 199800; ft³
